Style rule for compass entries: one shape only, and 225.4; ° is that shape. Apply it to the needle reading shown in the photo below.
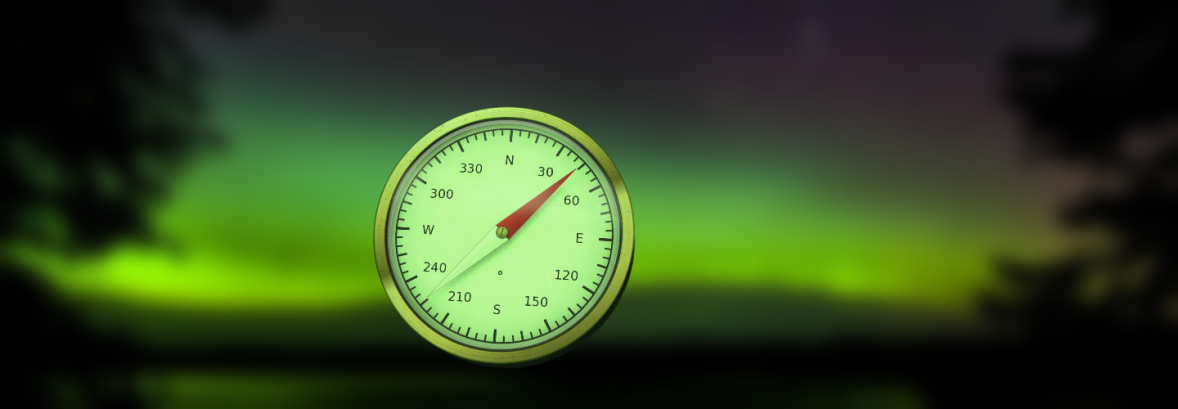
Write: 45; °
